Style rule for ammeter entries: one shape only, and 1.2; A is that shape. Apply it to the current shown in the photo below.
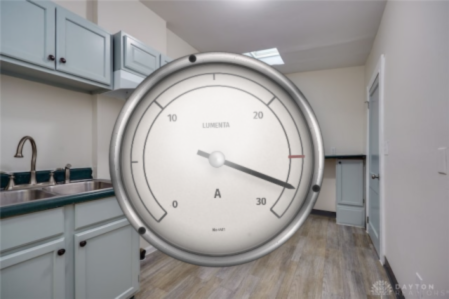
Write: 27.5; A
